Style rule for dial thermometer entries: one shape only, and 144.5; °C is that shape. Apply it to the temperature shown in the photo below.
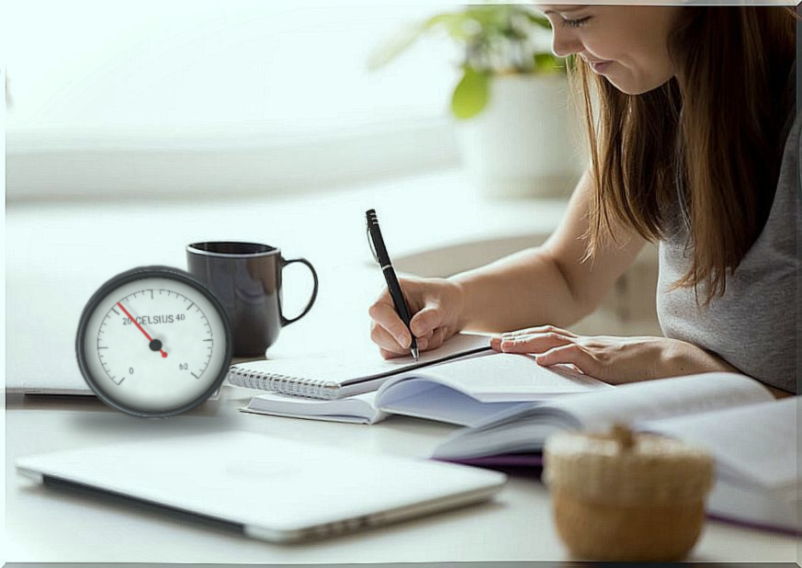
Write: 22; °C
